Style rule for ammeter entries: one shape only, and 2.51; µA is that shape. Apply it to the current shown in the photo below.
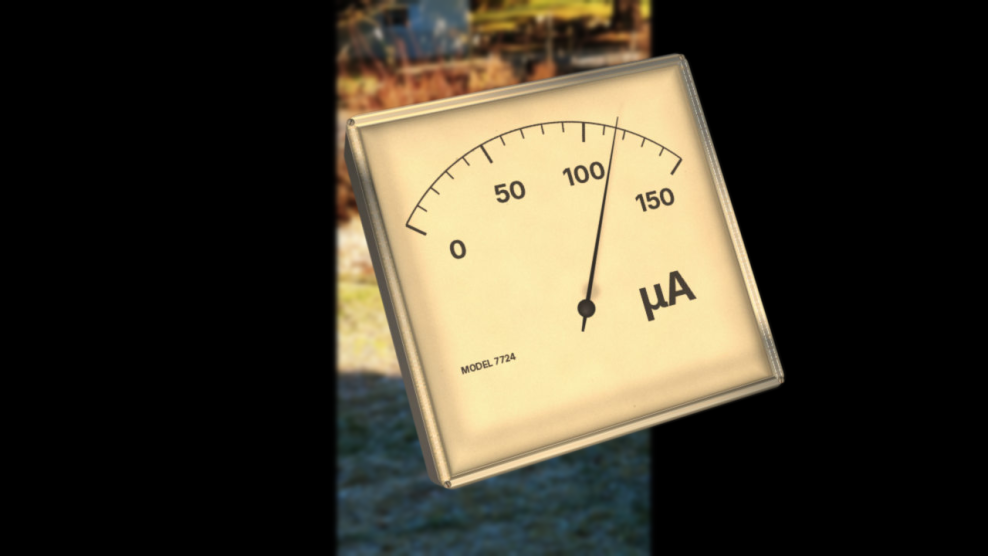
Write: 115; µA
